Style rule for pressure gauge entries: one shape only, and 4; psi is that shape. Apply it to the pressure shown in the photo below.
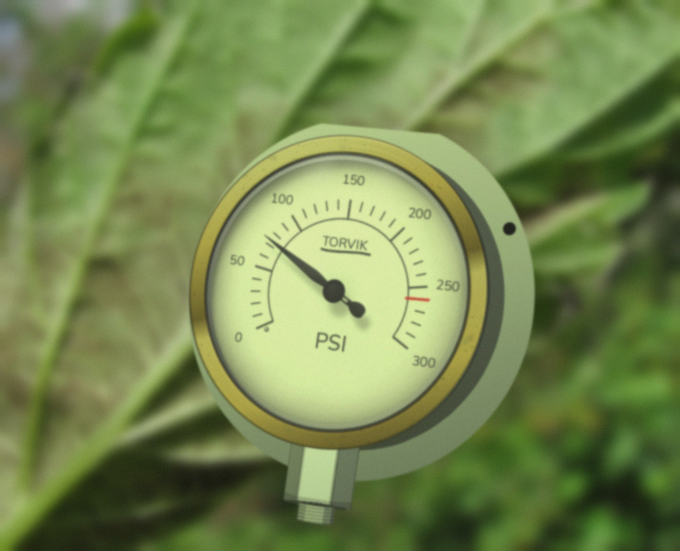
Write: 75; psi
